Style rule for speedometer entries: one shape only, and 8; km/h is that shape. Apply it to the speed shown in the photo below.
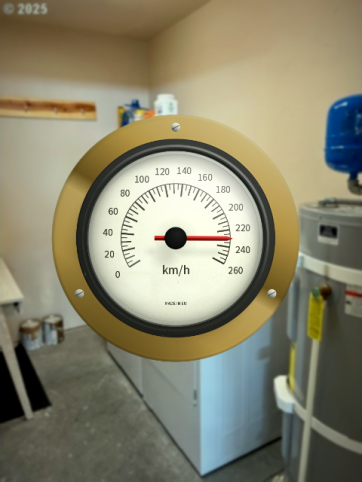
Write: 230; km/h
